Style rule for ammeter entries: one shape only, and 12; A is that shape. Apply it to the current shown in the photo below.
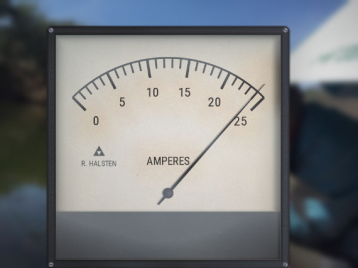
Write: 24; A
